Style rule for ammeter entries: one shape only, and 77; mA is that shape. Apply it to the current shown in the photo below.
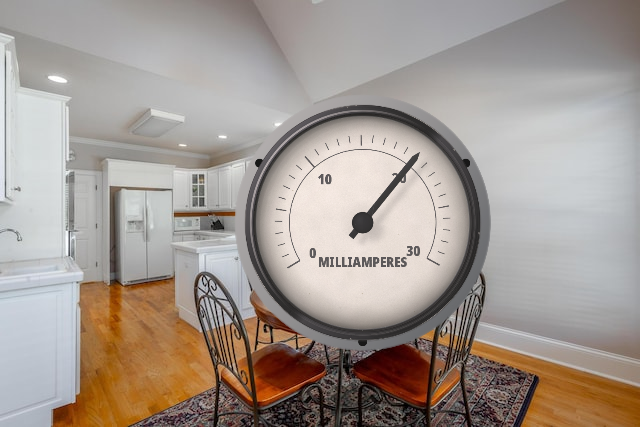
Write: 20; mA
